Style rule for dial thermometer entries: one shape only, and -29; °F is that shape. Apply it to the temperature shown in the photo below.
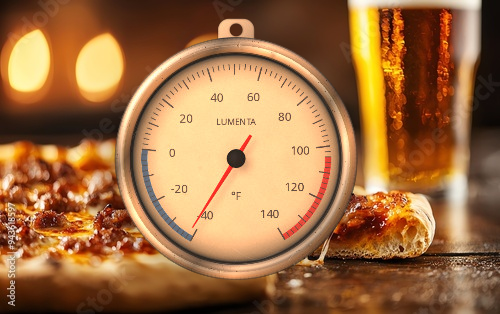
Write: -38; °F
